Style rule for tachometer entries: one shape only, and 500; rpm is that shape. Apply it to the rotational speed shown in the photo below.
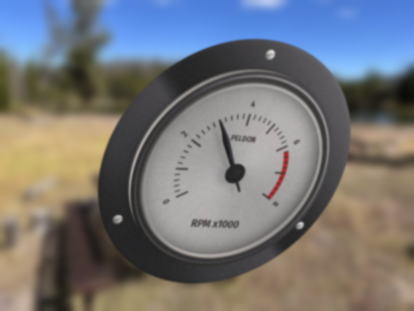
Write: 3000; rpm
